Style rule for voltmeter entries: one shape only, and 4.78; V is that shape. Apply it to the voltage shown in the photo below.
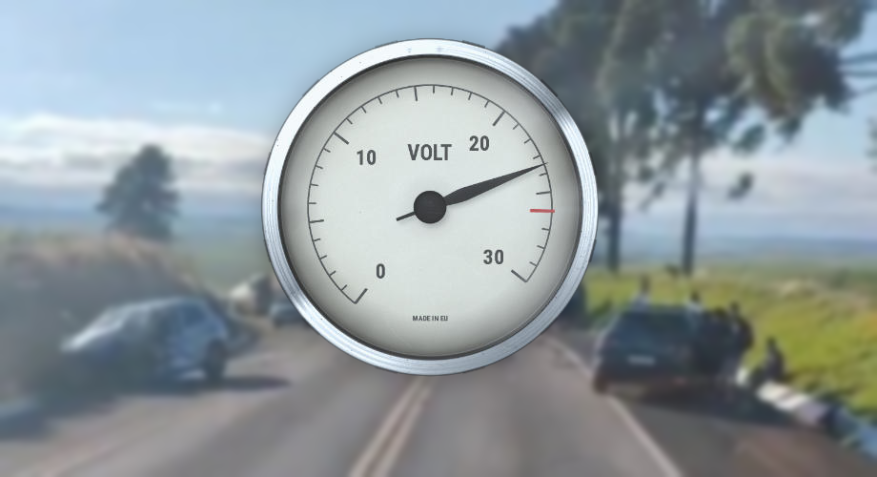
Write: 23.5; V
